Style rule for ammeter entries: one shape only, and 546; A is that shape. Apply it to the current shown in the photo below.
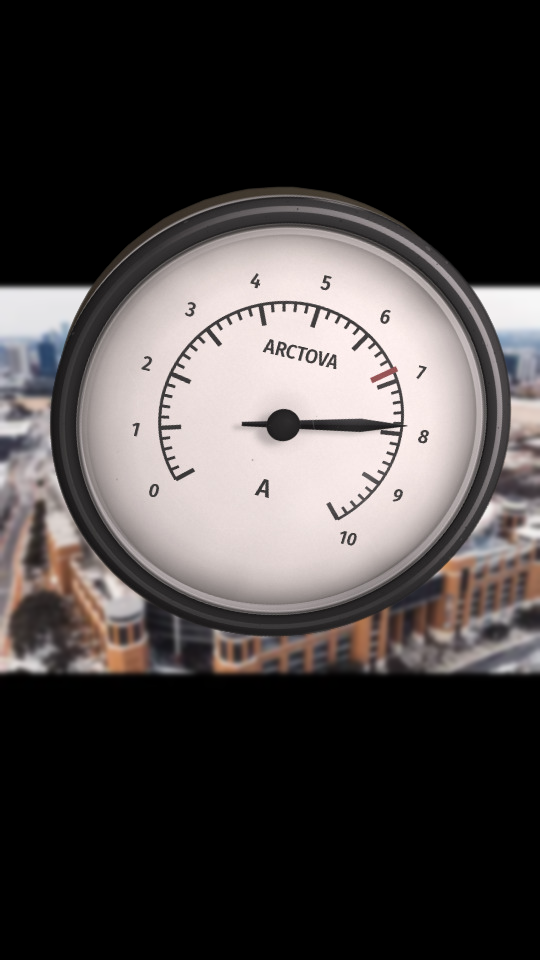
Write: 7.8; A
